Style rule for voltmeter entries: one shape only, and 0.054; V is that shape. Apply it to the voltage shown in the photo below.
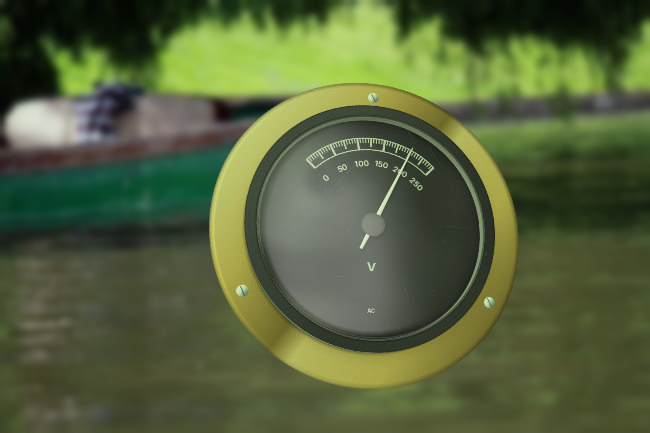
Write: 200; V
